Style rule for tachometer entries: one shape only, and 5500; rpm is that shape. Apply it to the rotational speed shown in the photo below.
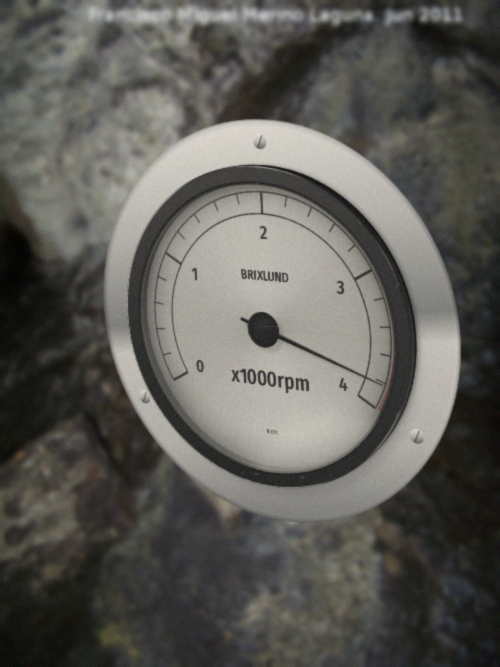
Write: 3800; rpm
